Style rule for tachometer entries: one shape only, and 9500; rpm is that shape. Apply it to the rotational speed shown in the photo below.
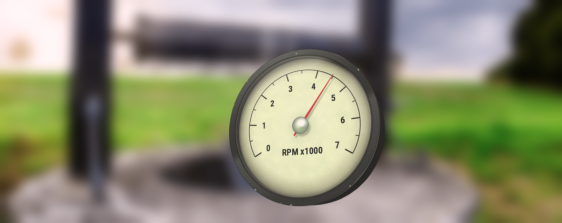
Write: 4500; rpm
